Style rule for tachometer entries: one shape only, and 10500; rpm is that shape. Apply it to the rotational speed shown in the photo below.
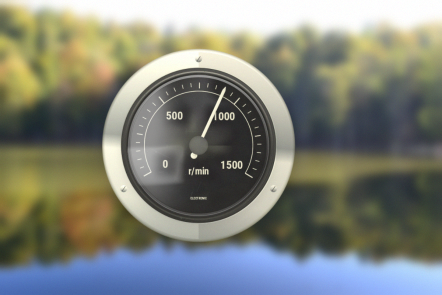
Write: 900; rpm
